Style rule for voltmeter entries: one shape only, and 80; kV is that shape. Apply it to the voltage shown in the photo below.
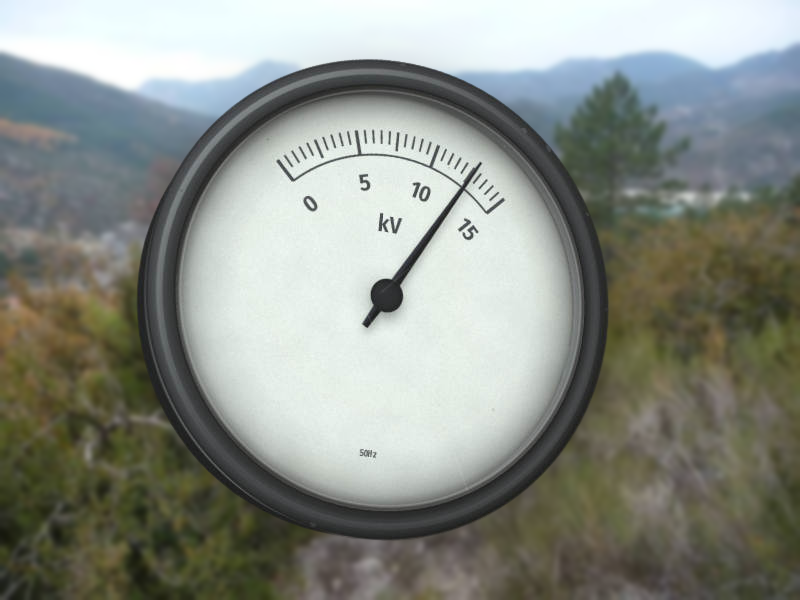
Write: 12.5; kV
